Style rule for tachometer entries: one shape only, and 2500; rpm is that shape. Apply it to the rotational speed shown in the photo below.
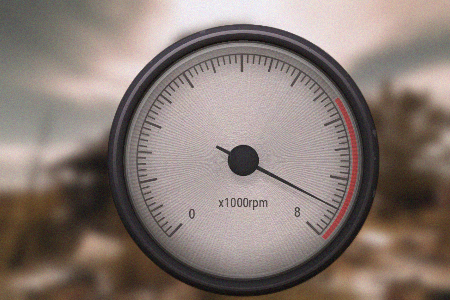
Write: 7500; rpm
